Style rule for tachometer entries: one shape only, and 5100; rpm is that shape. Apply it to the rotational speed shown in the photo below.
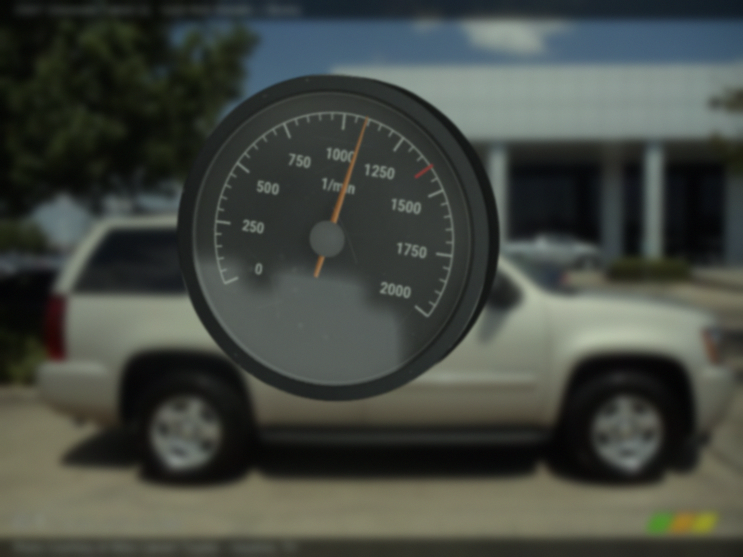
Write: 1100; rpm
